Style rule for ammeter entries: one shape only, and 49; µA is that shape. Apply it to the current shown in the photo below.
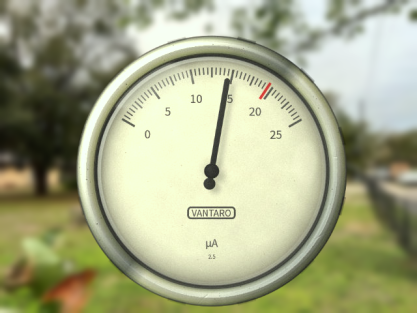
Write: 14.5; µA
